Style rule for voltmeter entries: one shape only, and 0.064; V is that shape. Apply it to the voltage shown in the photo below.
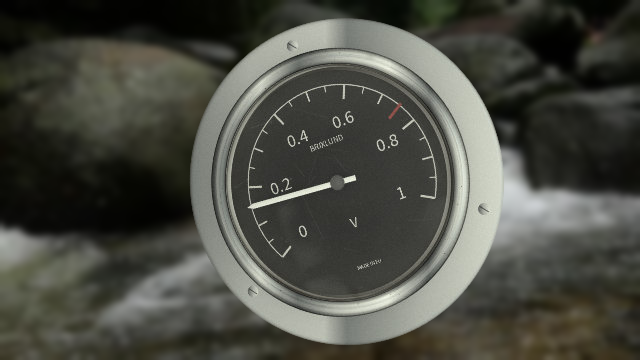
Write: 0.15; V
